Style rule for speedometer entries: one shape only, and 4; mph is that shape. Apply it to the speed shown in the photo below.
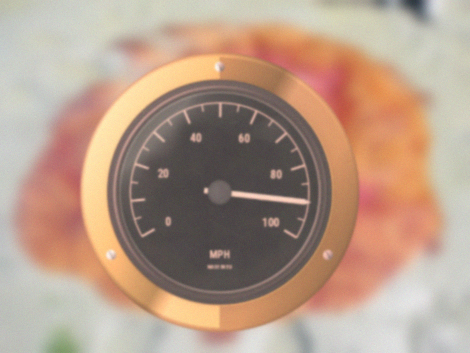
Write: 90; mph
